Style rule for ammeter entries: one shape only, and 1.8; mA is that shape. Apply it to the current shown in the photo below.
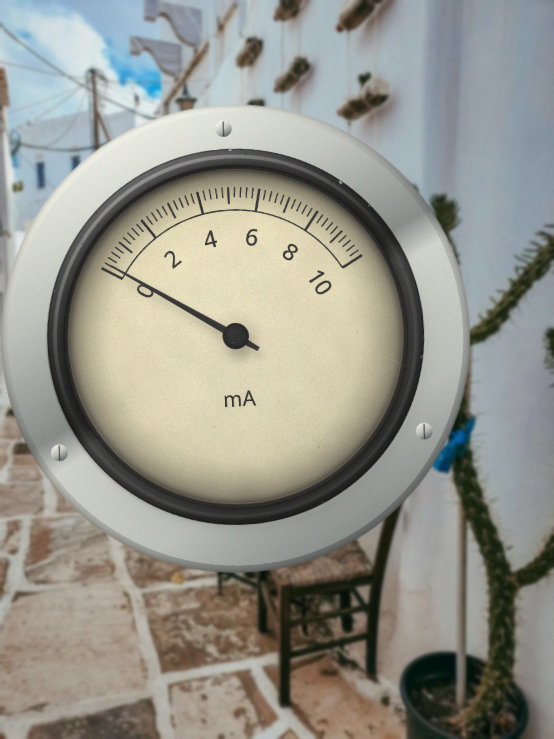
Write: 0.2; mA
